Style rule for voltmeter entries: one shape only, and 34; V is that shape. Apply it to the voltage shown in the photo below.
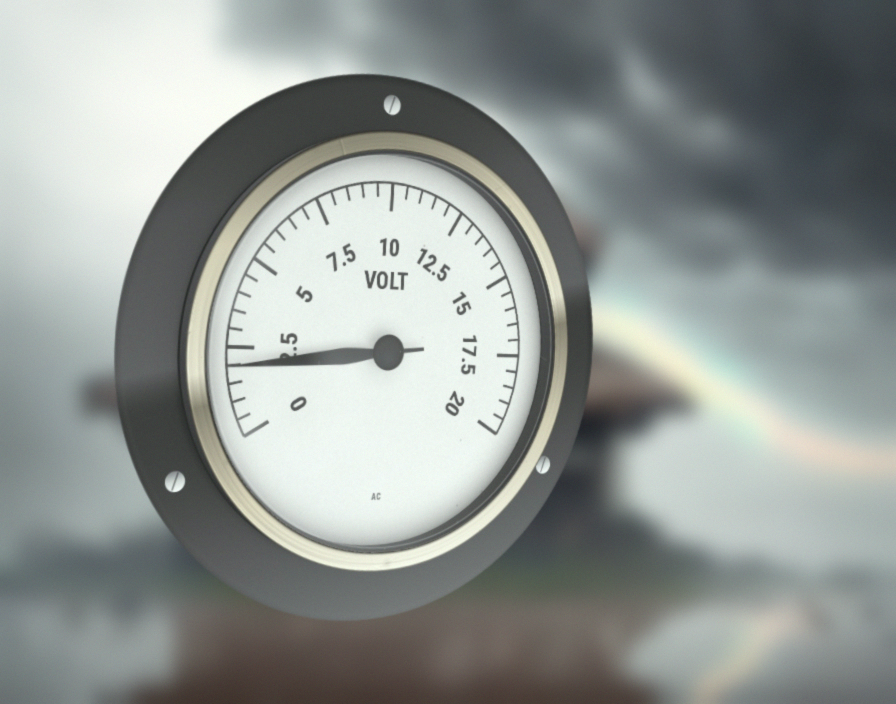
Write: 2; V
